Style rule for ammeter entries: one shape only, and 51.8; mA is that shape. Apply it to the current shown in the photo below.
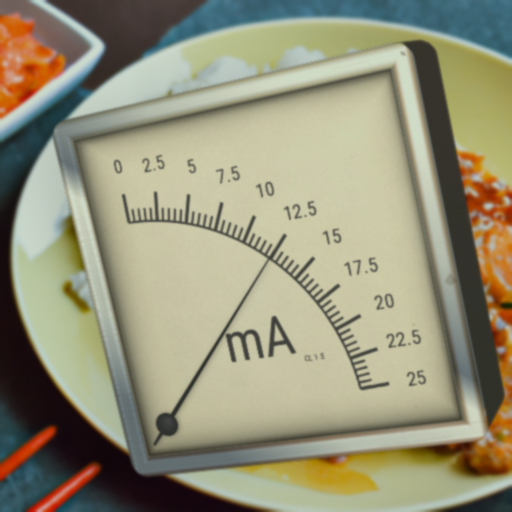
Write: 12.5; mA
